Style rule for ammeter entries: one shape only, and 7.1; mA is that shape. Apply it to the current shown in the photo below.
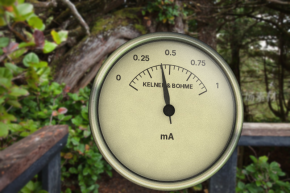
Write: 0.4; mA
